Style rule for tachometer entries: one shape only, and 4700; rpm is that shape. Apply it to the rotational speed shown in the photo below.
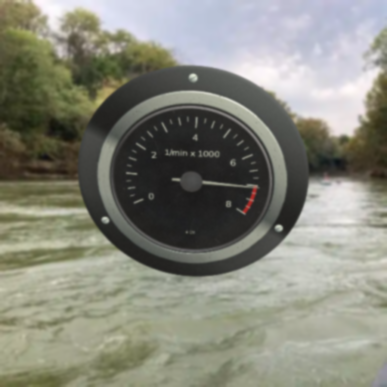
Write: 7000; rpm
